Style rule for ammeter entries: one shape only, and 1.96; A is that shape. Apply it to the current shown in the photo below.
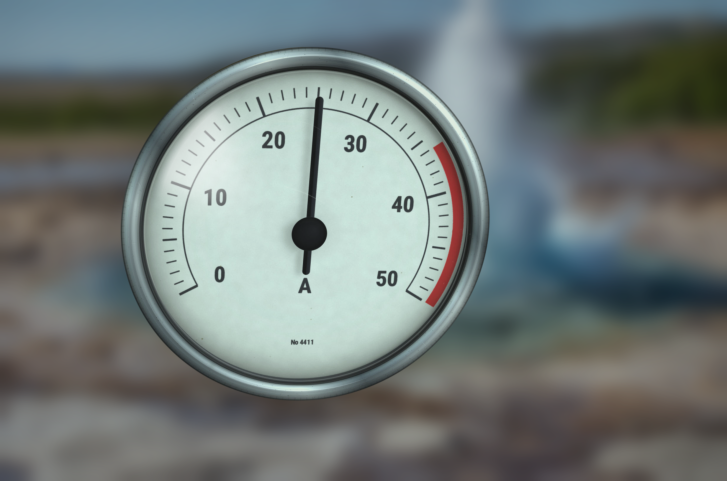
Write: 25; A
